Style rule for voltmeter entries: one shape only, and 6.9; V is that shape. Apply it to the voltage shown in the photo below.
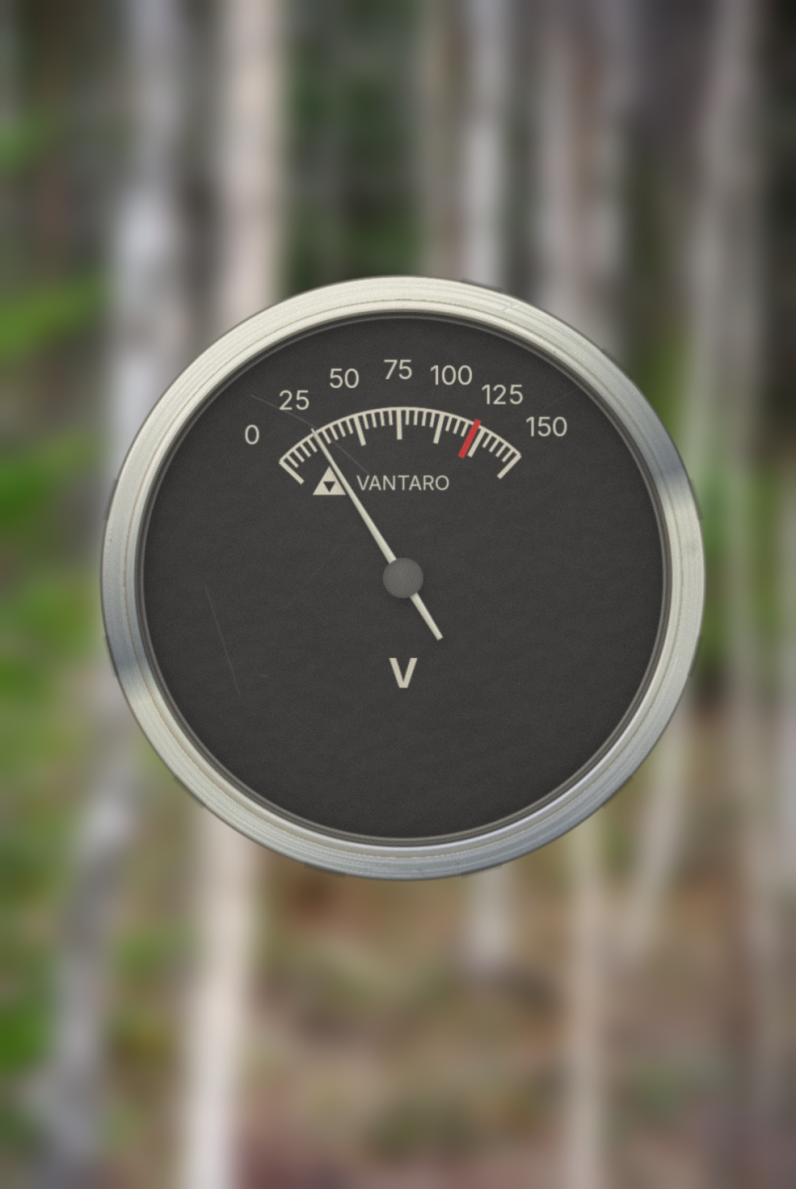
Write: 25; V
